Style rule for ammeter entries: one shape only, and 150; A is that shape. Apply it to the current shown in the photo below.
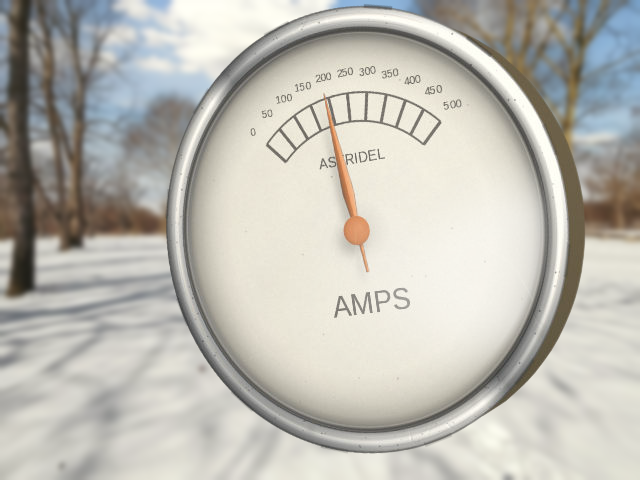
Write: 200; A
